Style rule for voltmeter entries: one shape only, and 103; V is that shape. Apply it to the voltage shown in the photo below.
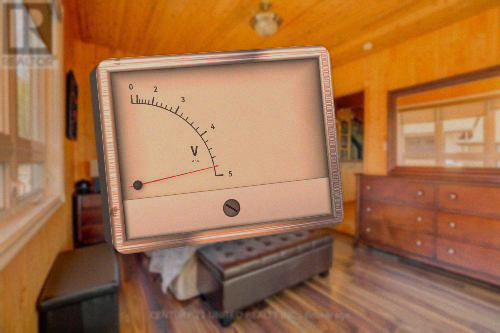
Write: 4.8; V
